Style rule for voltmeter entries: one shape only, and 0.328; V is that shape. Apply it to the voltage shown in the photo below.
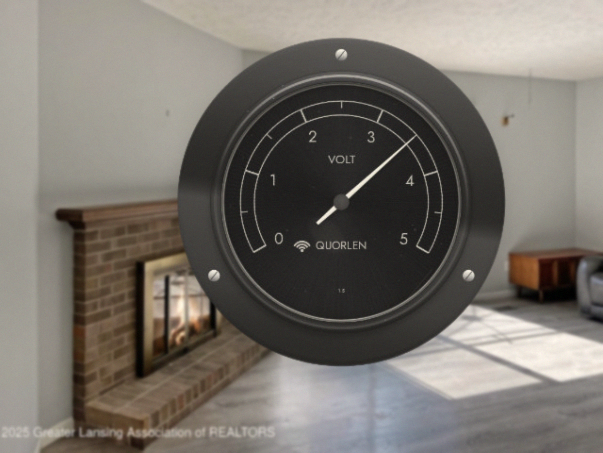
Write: 3.5; V
